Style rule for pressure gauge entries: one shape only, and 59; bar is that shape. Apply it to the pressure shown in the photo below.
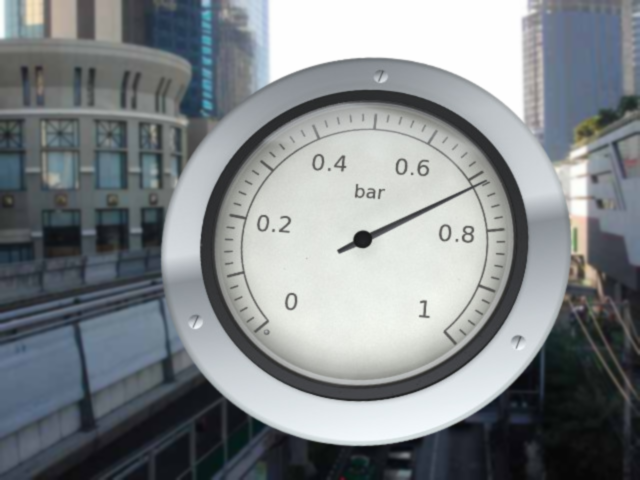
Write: 0.72; bar
